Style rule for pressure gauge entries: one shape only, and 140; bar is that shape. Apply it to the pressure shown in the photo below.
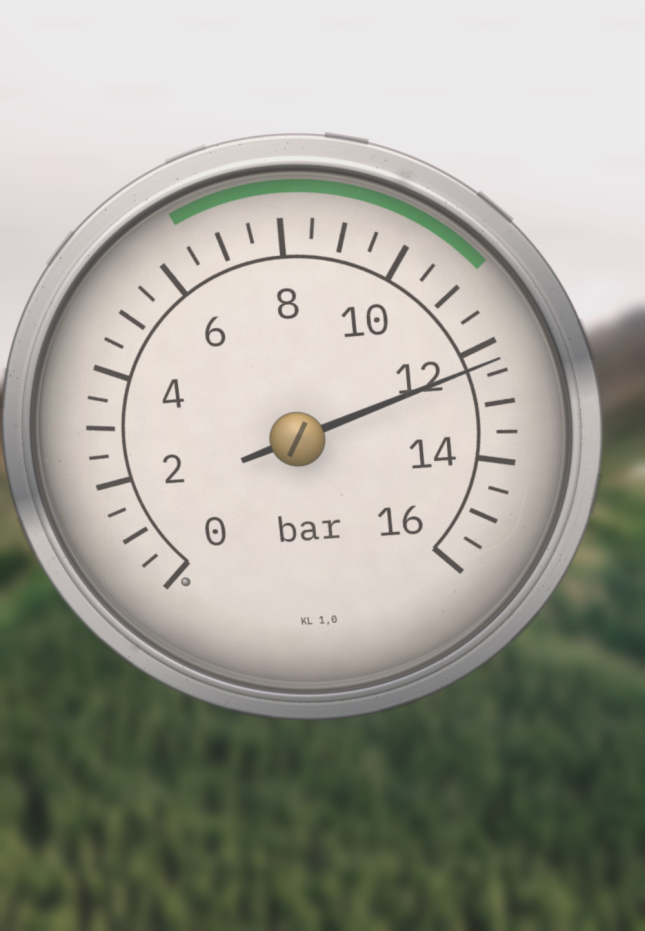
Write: 12.25; bar
